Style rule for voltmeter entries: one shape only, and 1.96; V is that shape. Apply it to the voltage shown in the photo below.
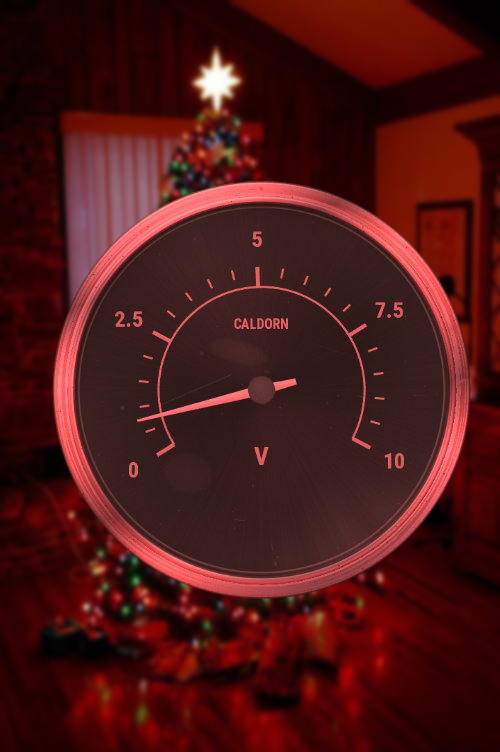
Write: 0.75; V
